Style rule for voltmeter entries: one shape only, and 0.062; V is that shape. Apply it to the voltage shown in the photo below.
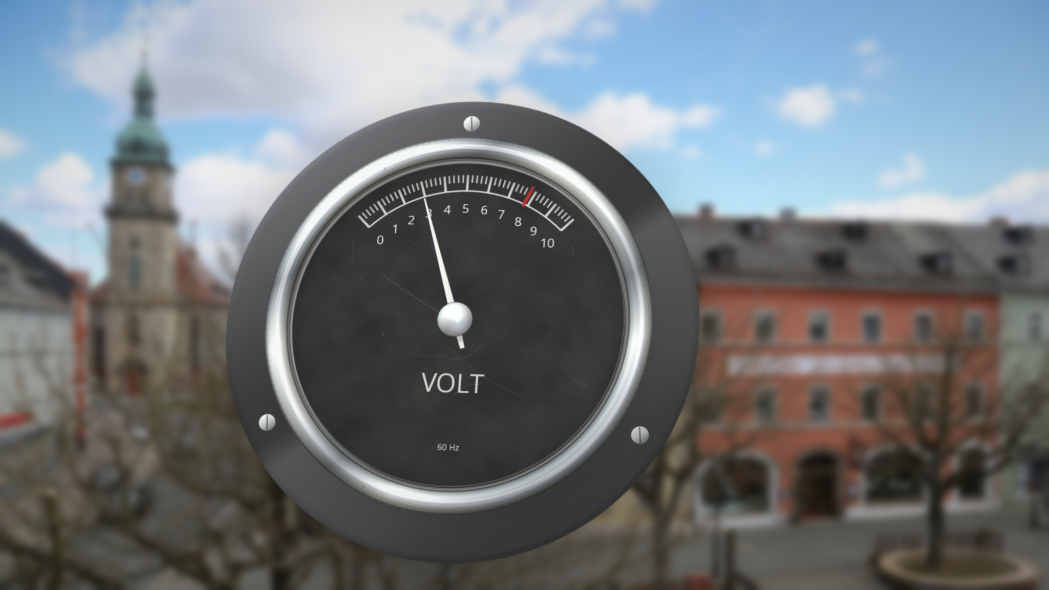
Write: 3; V
